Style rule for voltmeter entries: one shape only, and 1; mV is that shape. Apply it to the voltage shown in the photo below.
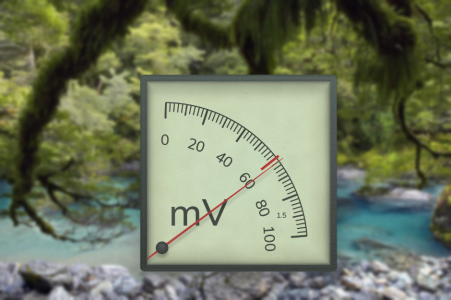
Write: 62; mV
